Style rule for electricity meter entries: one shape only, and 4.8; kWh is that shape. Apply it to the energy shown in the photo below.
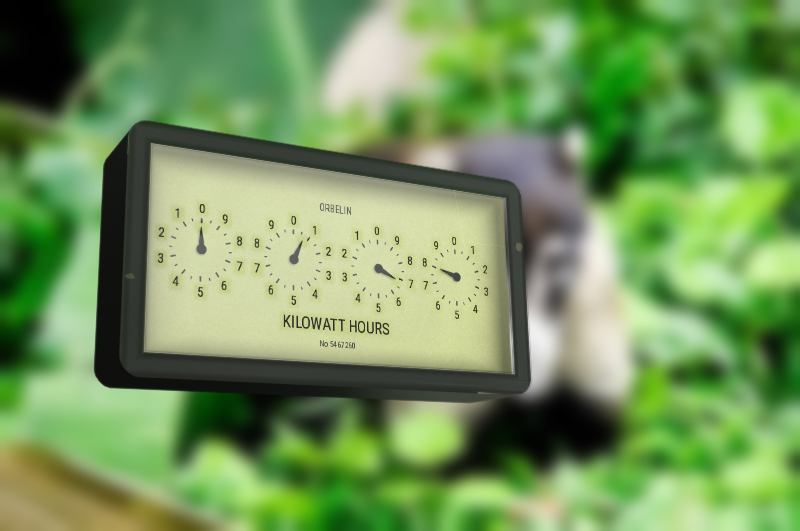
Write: 68; kWh
